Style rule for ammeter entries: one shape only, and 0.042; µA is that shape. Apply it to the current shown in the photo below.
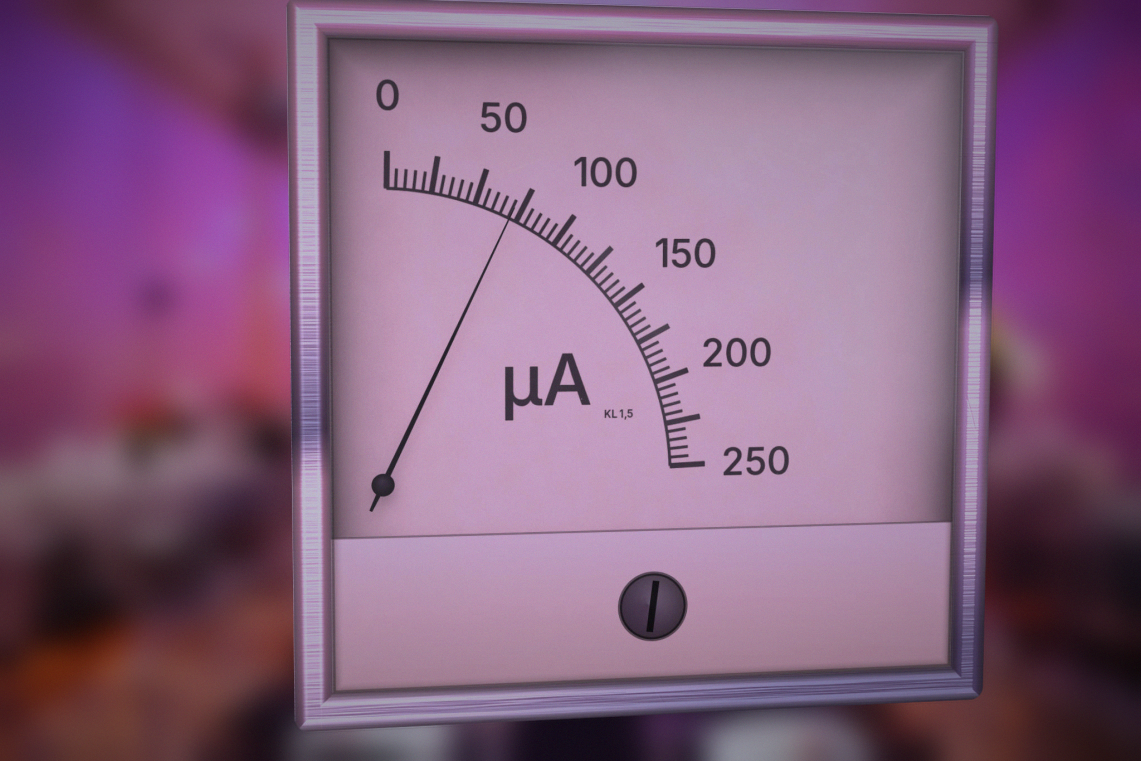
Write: 70; µA
